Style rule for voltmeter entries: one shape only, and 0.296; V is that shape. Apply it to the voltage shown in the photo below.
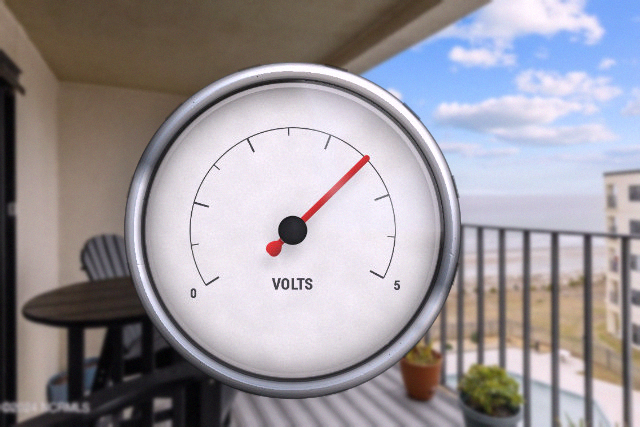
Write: 3.5; V
